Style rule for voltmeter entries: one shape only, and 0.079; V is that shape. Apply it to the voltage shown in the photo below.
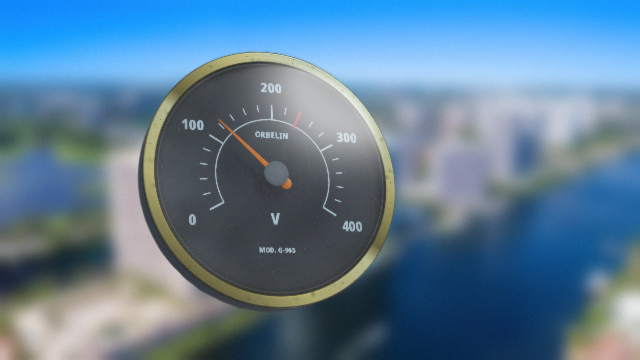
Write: 120; V
